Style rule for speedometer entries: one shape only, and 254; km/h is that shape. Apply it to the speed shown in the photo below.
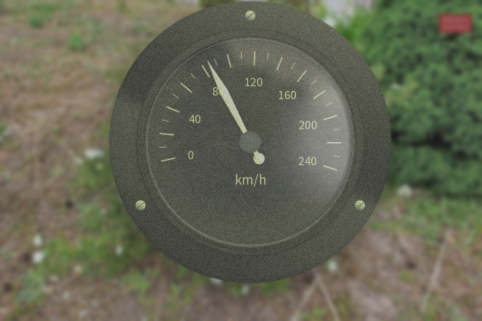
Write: 85; km/h
